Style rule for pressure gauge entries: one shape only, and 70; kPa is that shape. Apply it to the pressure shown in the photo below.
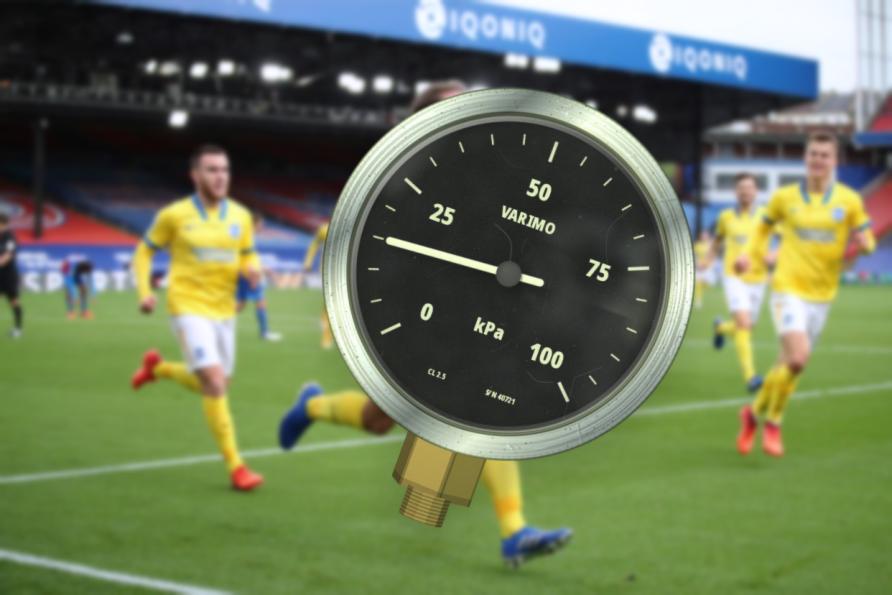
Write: 15; kPa
